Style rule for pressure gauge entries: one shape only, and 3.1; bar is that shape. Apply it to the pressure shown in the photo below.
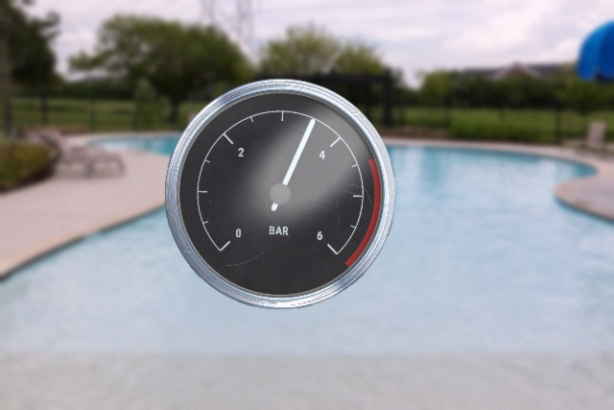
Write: 3.5; bar
